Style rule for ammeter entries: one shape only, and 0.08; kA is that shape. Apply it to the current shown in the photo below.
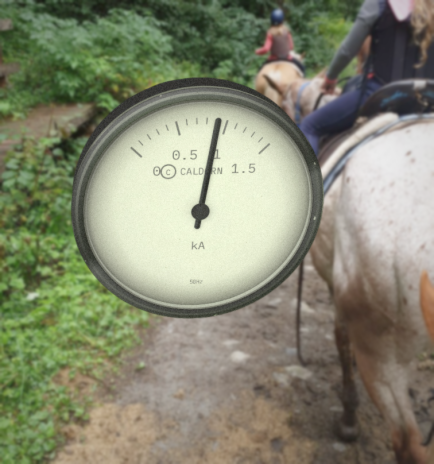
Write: 0.9; kA
